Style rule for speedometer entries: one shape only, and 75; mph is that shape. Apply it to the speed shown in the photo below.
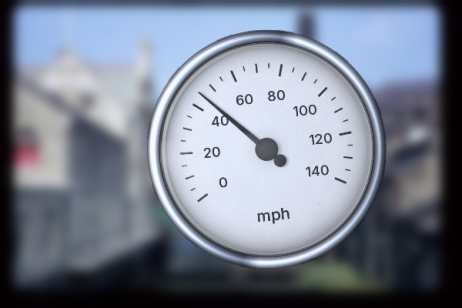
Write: 45; mph
